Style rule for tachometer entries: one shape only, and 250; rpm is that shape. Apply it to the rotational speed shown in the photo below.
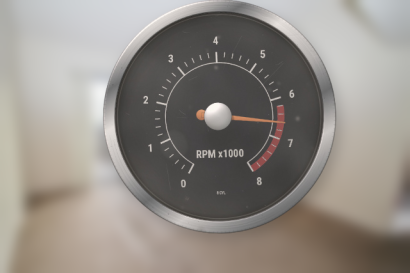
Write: 6600; rpm
